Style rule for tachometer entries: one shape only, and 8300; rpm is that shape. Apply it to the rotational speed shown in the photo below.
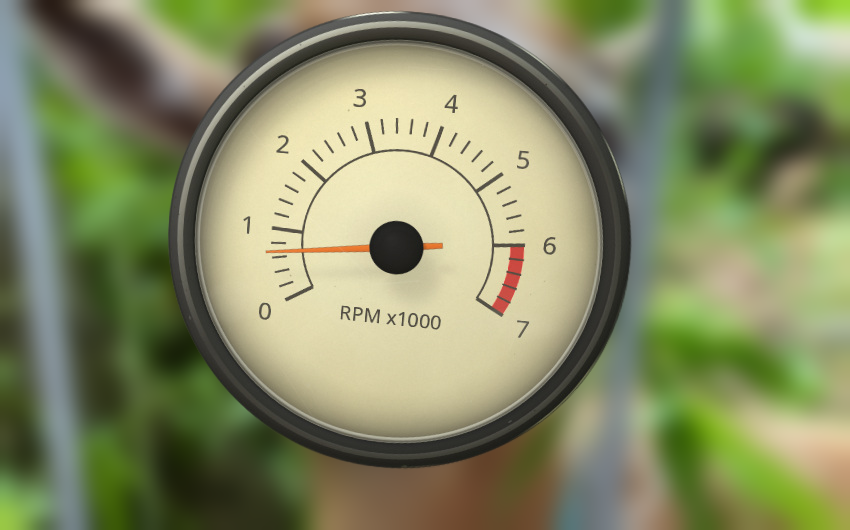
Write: 700; rpm
